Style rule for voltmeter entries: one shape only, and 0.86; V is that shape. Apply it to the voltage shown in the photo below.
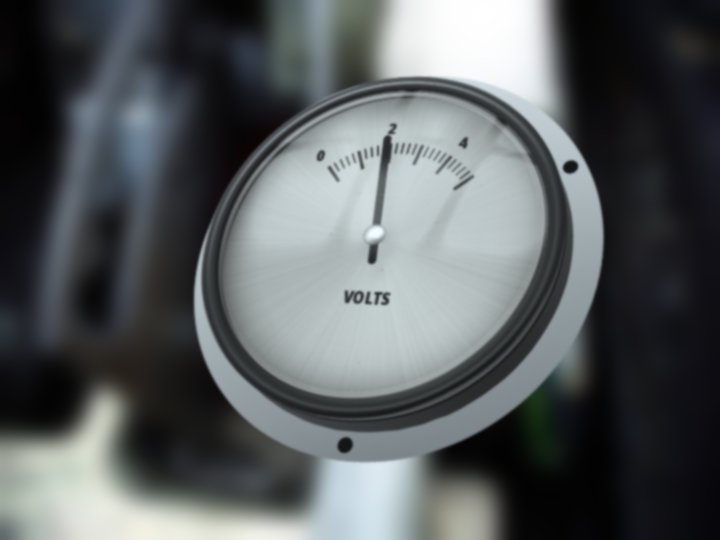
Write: 2; V
